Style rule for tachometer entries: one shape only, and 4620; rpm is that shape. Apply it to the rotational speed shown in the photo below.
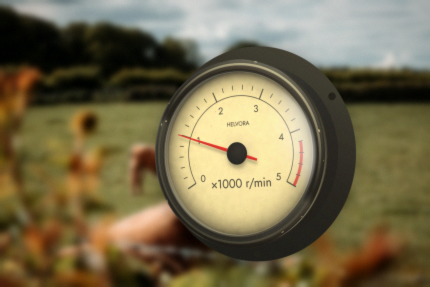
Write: 1000; rpm
